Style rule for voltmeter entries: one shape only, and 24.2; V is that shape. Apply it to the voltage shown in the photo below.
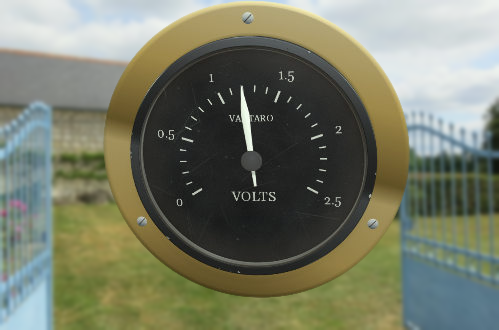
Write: 1.2; V
